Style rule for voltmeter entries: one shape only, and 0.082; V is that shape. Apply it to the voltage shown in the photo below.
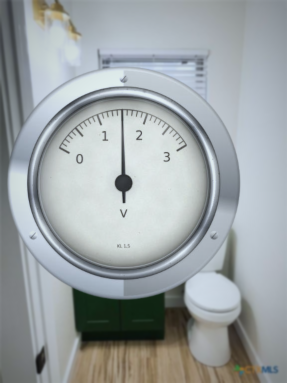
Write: 1.5; V
